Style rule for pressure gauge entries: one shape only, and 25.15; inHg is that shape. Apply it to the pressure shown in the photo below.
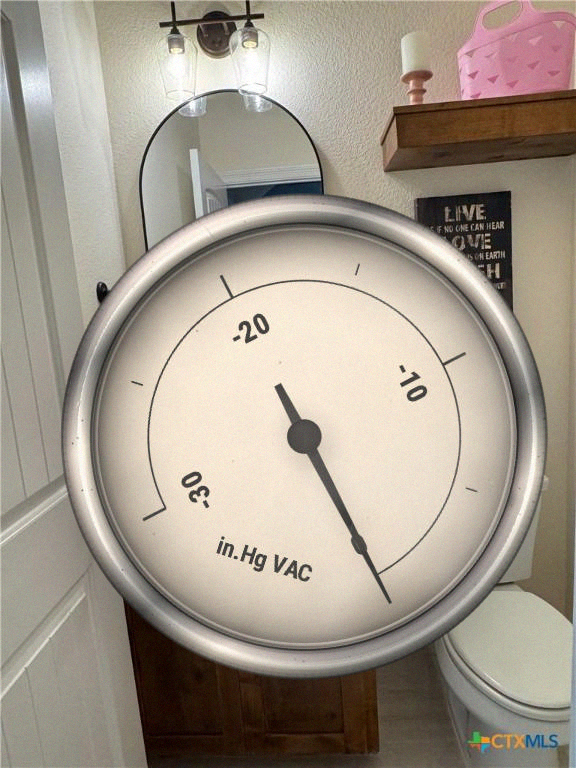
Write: 0; inHg
